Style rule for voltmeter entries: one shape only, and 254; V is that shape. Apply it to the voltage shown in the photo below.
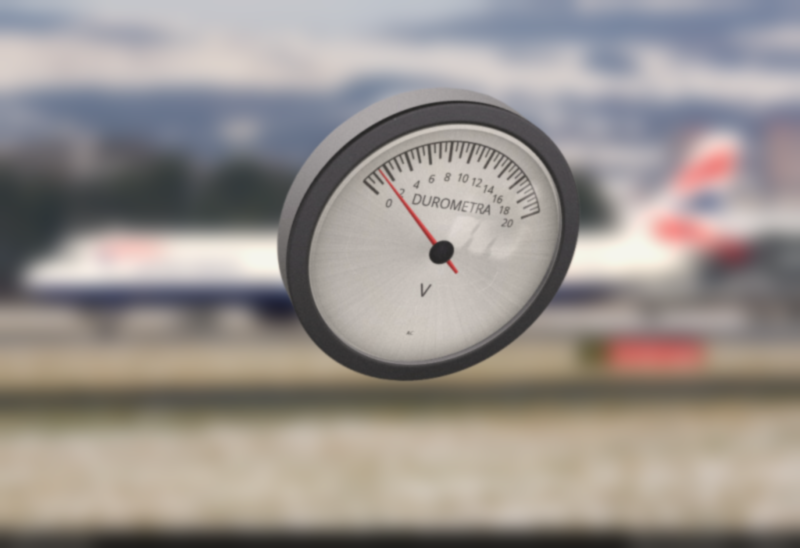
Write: 1.5; V
